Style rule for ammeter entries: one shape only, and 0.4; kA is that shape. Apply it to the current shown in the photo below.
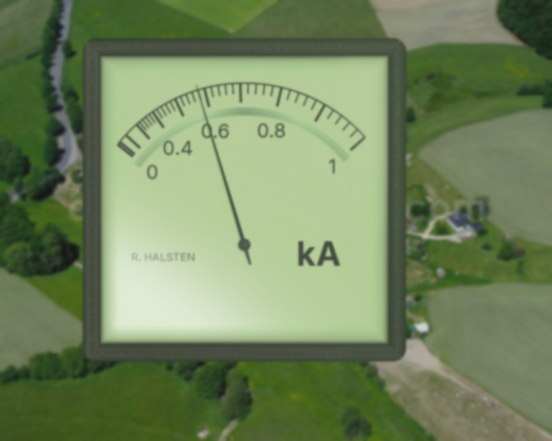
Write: 0.58; kA
